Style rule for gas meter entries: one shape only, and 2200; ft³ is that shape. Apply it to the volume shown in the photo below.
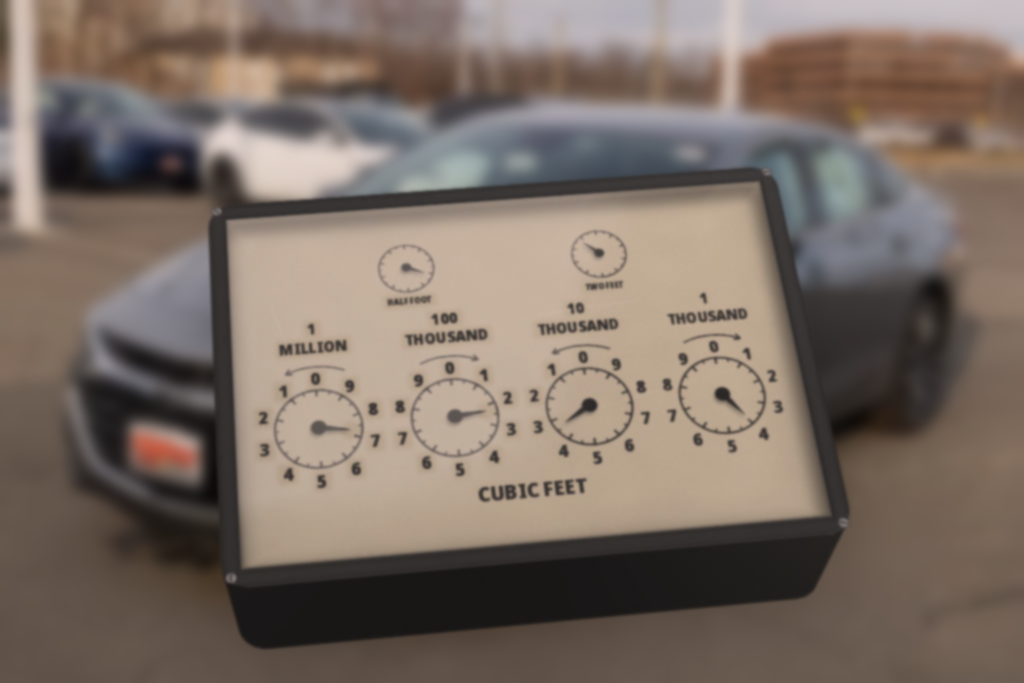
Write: 723400; ft³
